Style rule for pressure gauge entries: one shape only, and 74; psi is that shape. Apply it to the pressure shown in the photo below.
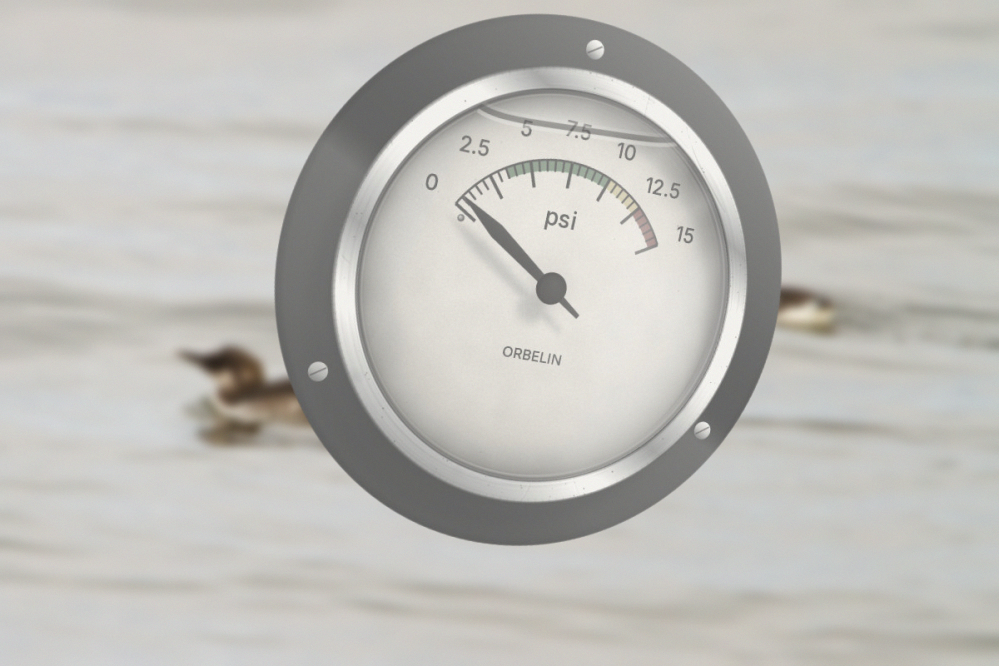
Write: 0.5; psi
